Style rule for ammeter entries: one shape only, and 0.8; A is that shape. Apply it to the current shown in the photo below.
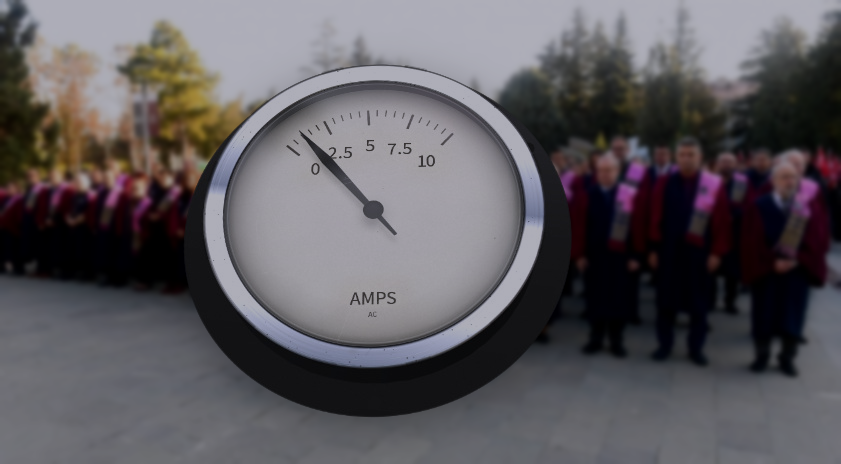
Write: 1; A
